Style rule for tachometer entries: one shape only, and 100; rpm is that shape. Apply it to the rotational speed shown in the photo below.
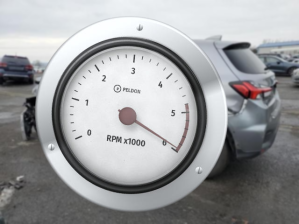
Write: 5900; rpm
